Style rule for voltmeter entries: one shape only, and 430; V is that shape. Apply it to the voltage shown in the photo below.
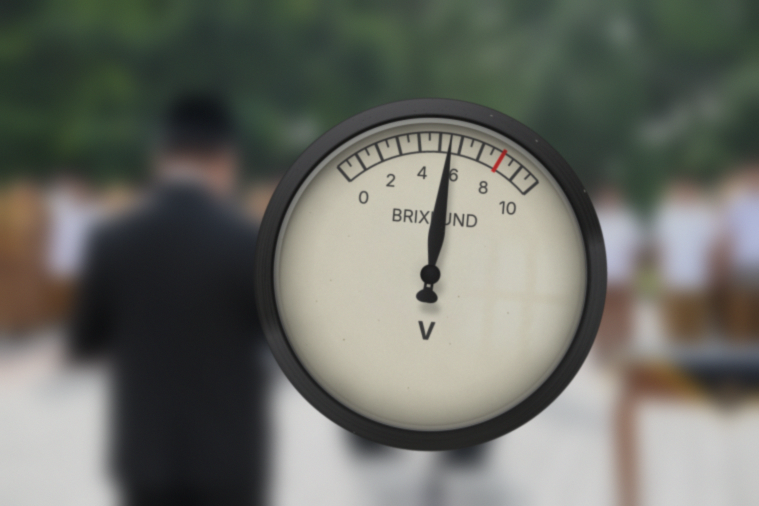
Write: 5.5; V
